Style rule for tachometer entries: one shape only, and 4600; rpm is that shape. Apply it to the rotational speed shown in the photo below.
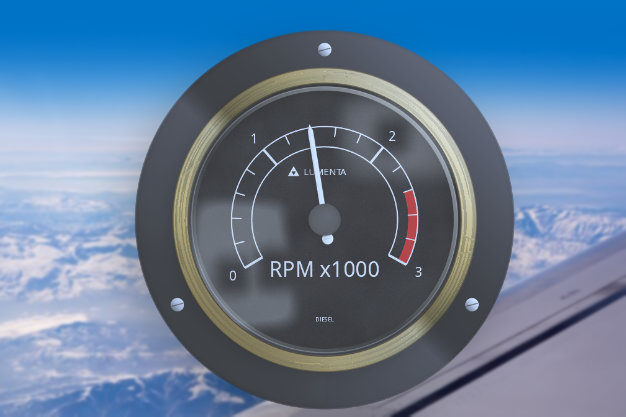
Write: 1400; rpm
